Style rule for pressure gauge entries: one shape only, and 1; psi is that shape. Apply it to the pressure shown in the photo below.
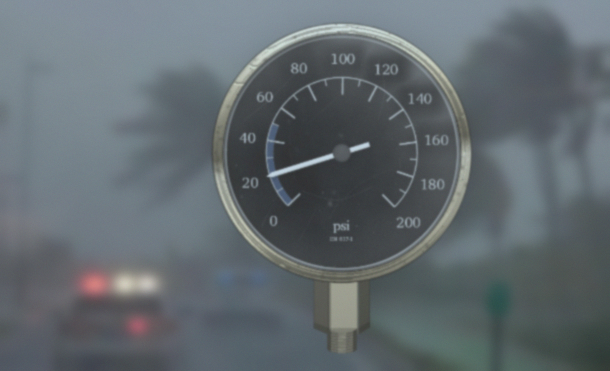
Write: 20; psi
